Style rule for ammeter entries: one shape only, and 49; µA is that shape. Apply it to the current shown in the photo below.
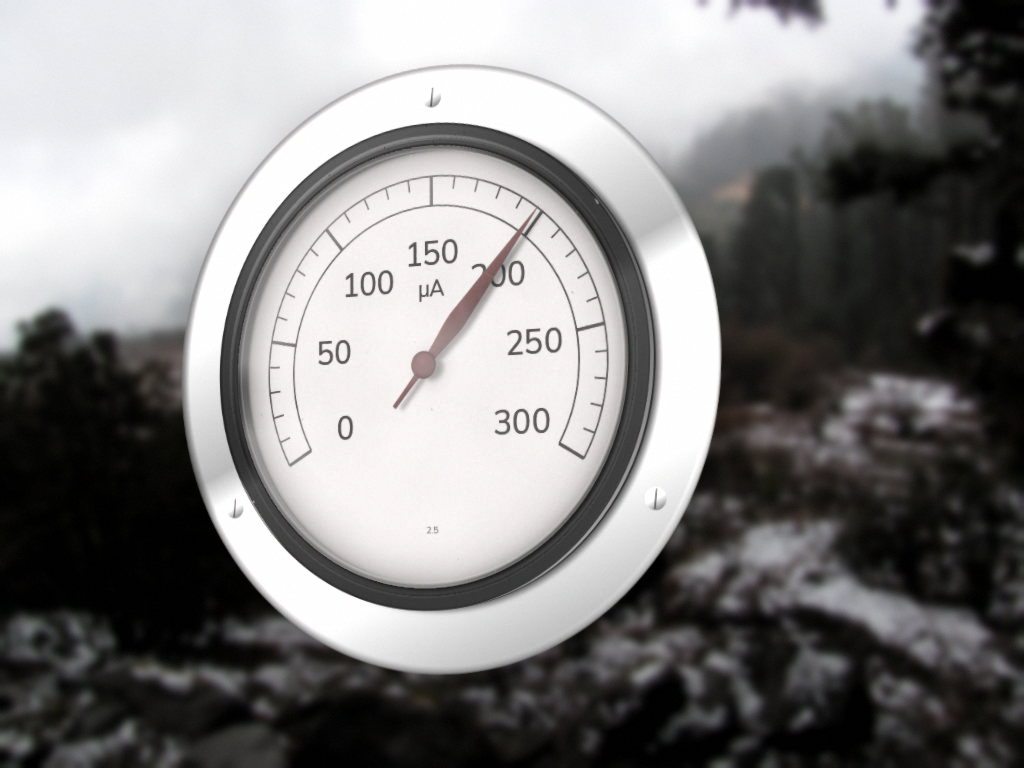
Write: 200; µA
